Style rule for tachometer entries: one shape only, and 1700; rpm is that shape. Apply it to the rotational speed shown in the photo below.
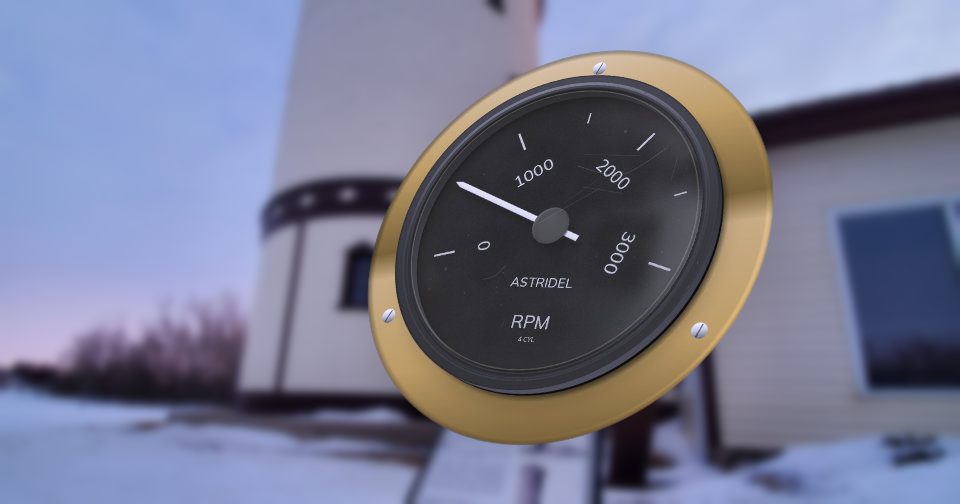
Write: 500; rpm
